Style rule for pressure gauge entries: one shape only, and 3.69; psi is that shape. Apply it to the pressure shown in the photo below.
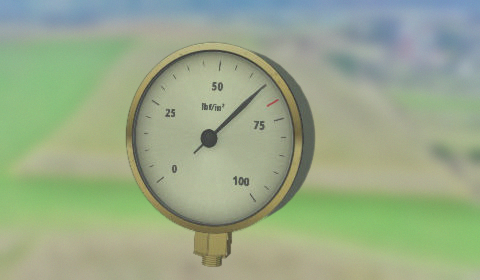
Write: 65; psi
